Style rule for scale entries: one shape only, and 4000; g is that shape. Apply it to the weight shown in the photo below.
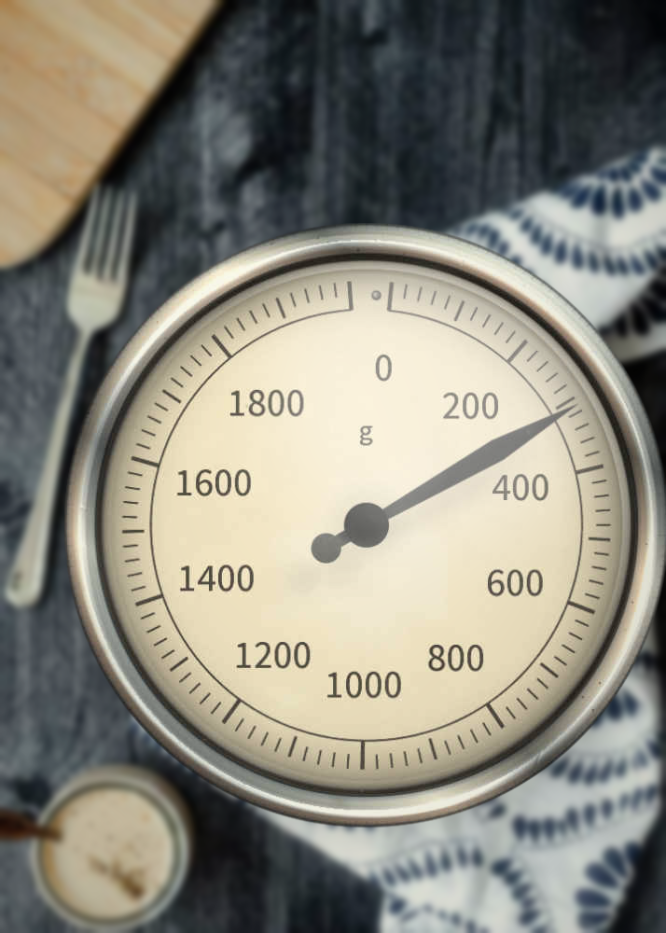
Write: 310; g
